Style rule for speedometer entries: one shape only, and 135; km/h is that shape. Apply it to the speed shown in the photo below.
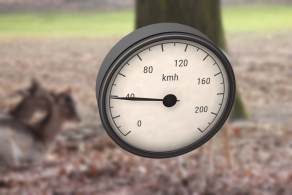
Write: 40; km/h
